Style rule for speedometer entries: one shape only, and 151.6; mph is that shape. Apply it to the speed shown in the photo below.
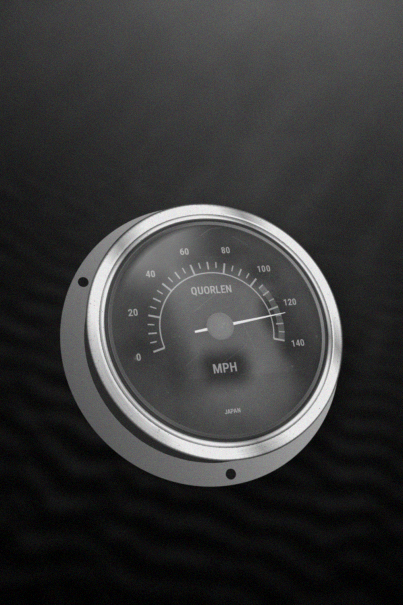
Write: 125; mph
